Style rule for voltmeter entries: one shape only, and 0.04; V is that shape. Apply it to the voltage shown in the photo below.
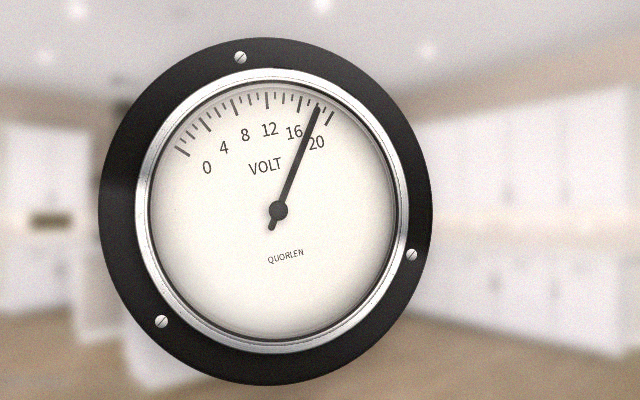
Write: 18; V
